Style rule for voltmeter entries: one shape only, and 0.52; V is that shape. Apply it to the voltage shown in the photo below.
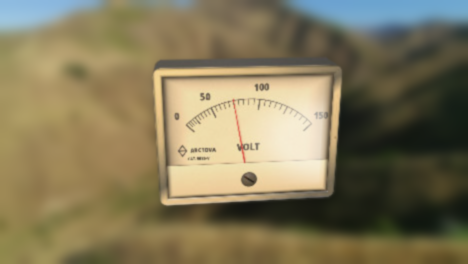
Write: 75; V
